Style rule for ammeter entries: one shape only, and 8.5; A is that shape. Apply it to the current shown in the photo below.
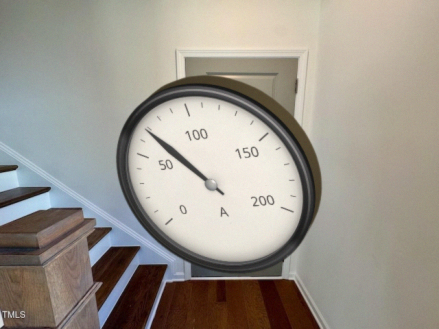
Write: 70; A
